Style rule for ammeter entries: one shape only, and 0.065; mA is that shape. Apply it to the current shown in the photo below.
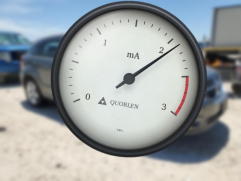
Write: 2.1; mA
